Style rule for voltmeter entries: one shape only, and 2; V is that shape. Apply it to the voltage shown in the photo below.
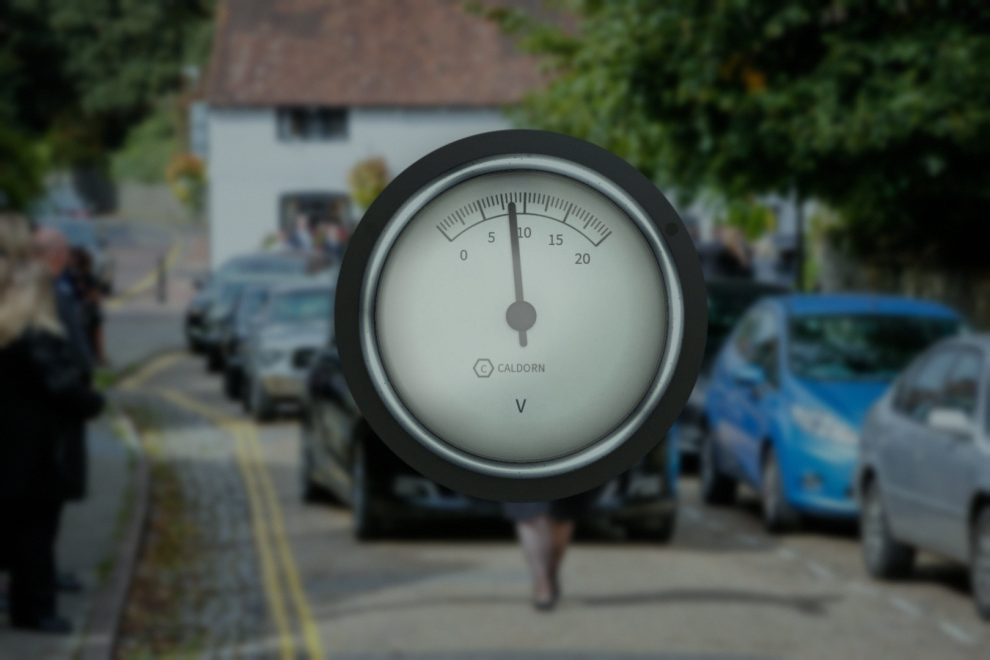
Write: 8.5; V
